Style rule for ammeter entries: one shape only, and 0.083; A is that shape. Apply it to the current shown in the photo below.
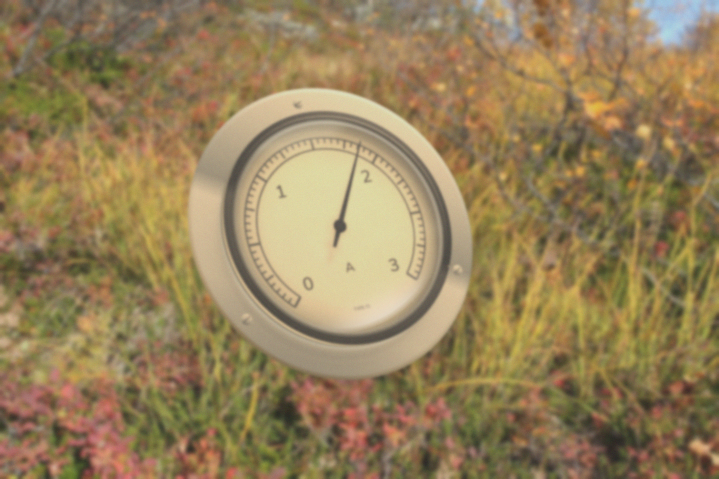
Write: 1.85; A
